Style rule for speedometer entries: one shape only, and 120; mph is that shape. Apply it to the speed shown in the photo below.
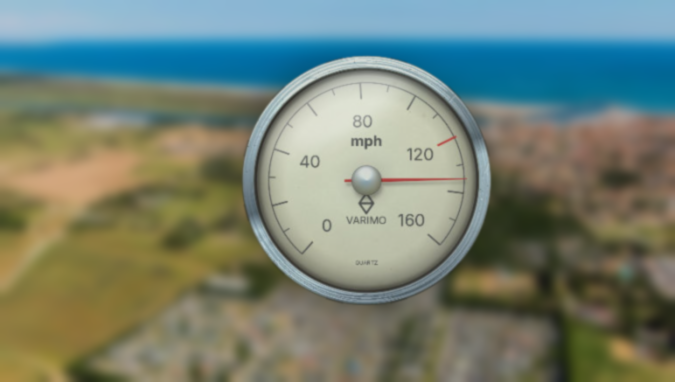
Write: 135; mph
